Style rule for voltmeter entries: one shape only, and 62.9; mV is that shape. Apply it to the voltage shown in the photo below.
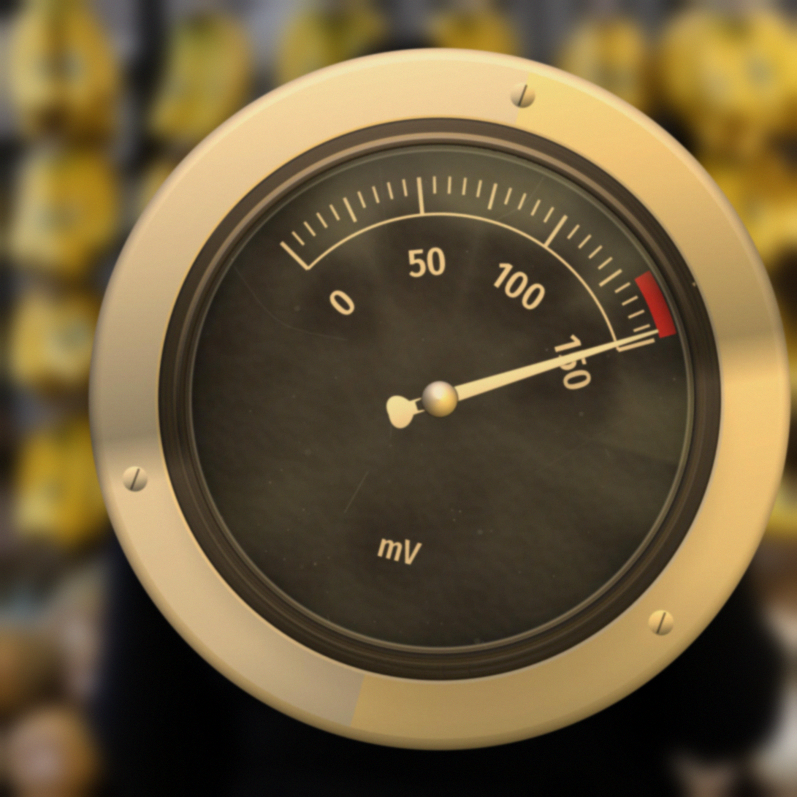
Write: 147.5; mV
